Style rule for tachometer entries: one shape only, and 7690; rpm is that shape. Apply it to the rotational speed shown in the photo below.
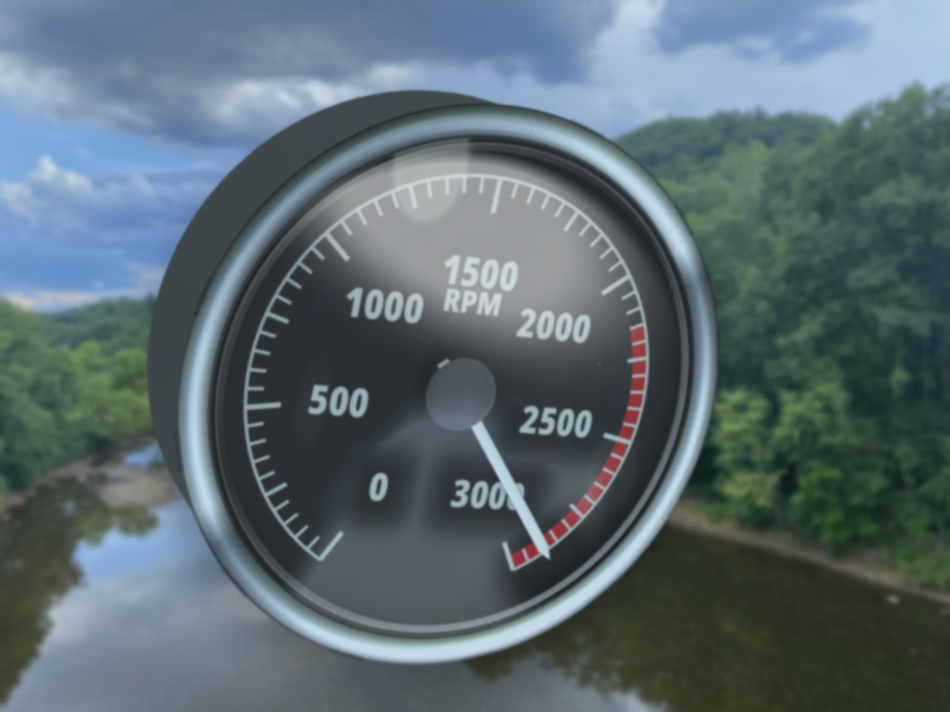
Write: 2900; rpm
